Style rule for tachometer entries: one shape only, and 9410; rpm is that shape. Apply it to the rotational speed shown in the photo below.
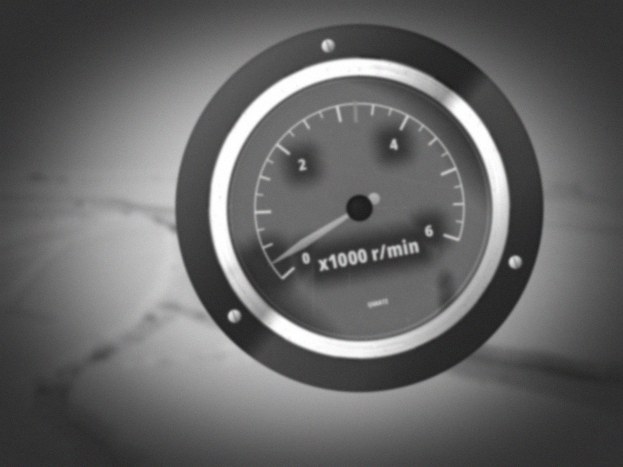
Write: 250; rpm
